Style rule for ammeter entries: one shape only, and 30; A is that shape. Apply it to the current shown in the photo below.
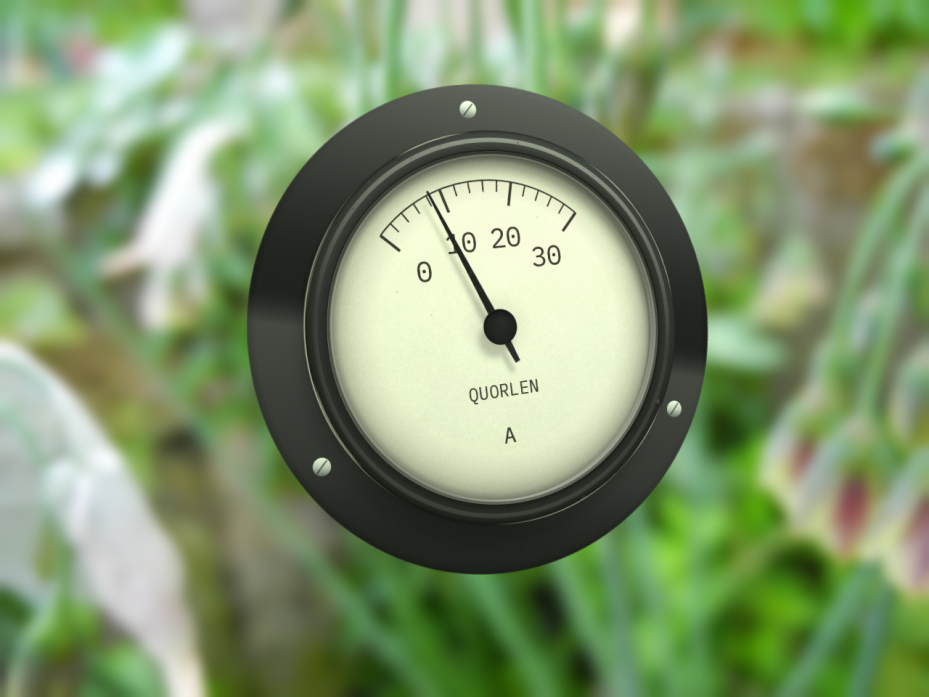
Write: 8; A
